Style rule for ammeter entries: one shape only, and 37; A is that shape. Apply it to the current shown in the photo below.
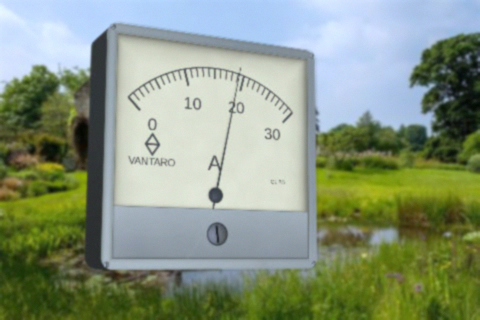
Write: 19; A
